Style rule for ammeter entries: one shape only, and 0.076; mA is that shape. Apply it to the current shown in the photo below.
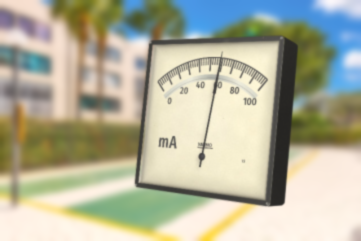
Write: 60; mA
